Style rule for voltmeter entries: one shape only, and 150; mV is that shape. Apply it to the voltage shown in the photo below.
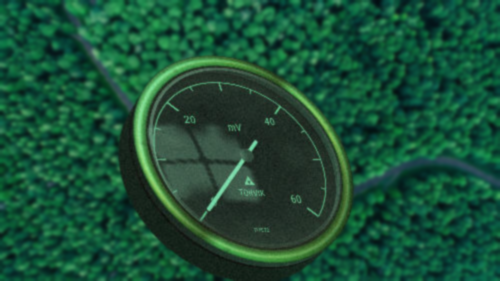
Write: 0; mV
